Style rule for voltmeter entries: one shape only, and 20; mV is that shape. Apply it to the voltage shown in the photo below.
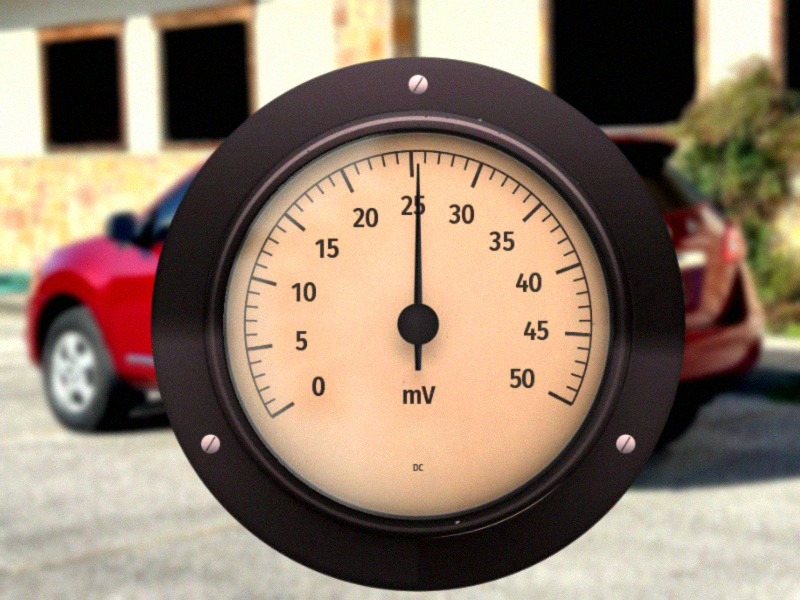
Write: 25.5; mV
